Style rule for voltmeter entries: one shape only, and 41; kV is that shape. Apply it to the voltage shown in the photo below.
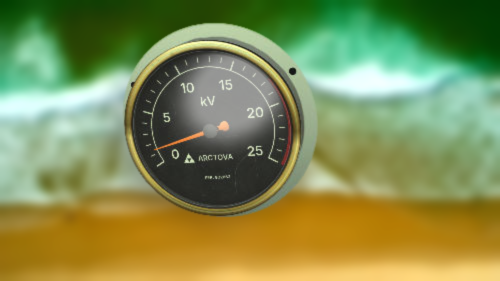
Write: 1.5; kV
